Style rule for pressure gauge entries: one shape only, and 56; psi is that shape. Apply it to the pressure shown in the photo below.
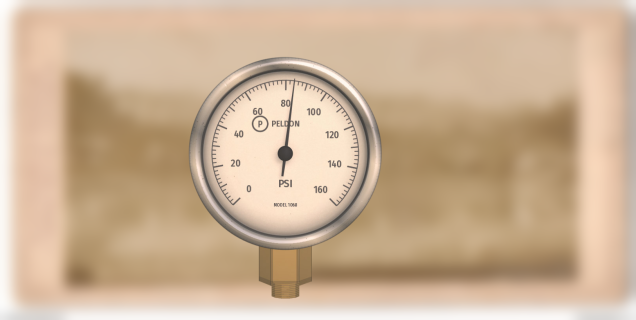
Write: 84; psi
